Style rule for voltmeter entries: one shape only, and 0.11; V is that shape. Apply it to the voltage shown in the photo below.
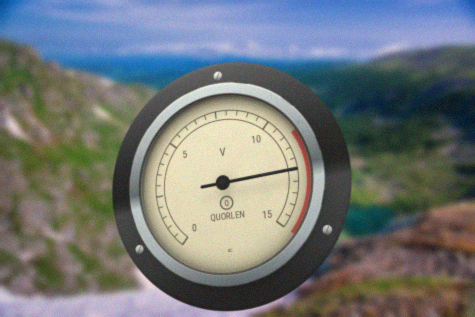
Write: 12.5; V
